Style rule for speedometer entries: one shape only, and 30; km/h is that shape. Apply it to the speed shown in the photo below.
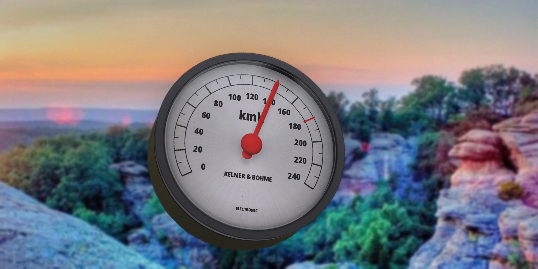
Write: 140; km/h
